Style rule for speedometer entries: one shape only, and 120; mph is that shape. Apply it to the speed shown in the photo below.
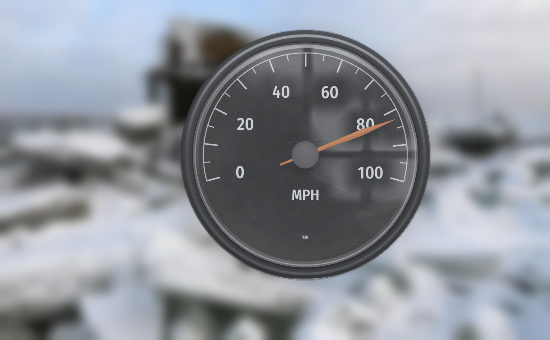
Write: 82.5; mph
